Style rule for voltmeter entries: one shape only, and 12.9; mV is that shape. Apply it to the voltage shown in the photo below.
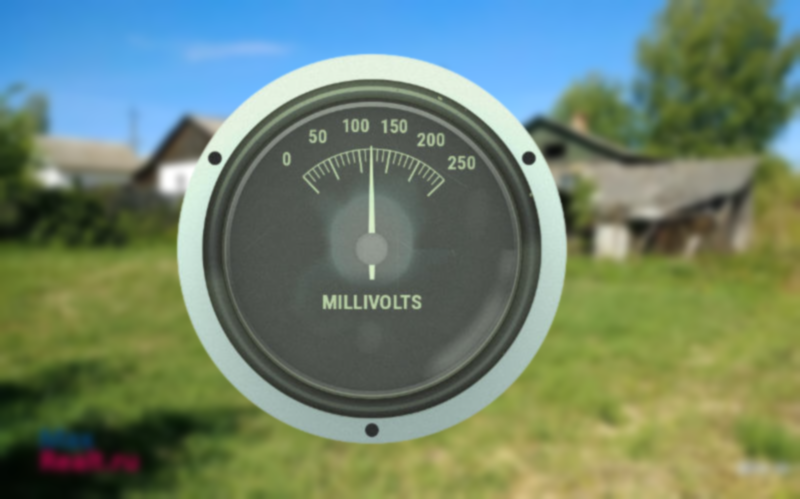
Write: 120; mV
